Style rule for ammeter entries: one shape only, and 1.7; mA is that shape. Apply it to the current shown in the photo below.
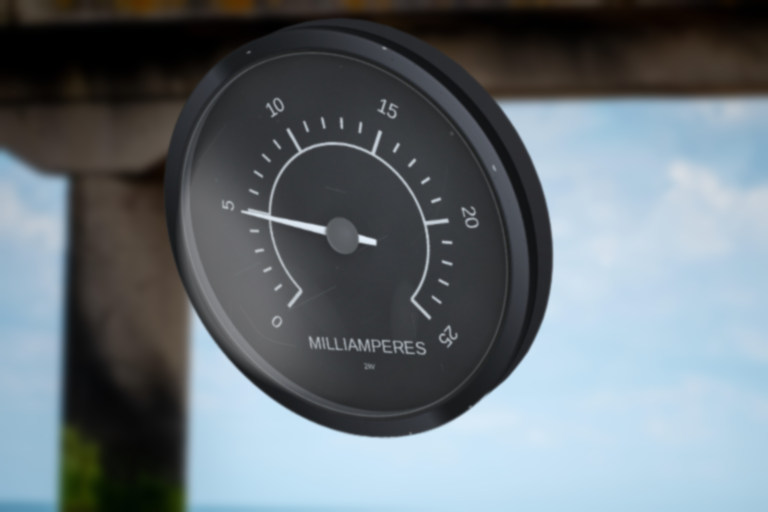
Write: 5; mA
